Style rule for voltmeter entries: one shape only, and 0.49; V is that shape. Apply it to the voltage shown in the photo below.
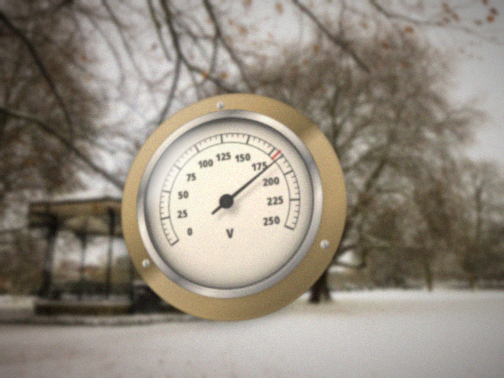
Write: 185; V
